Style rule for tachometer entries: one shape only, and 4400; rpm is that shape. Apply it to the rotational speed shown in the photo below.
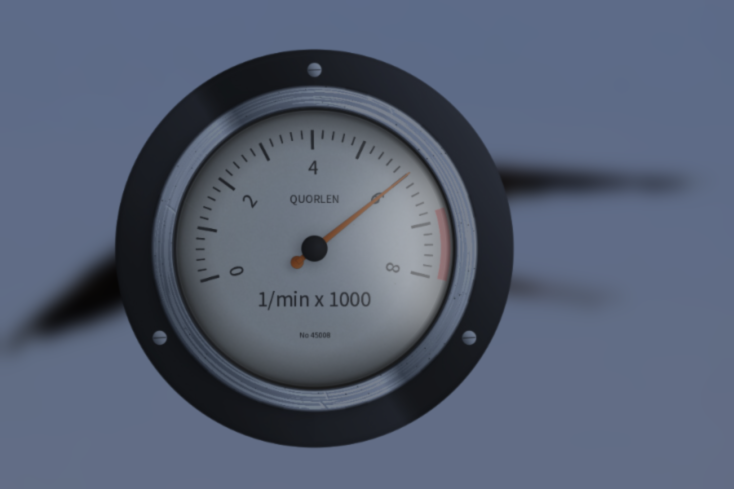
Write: 6000; rpm
